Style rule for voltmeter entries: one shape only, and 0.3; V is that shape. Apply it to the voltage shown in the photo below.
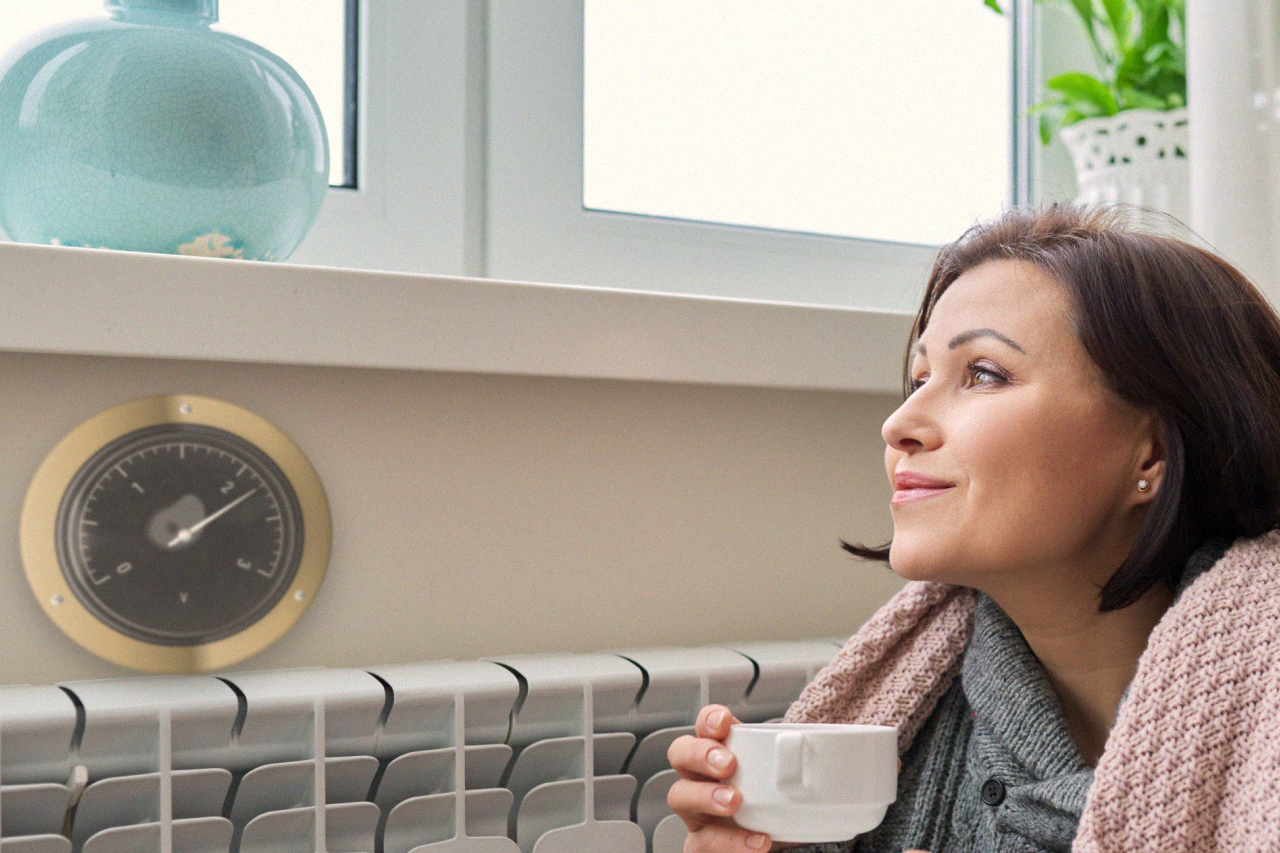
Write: 2.2; V
